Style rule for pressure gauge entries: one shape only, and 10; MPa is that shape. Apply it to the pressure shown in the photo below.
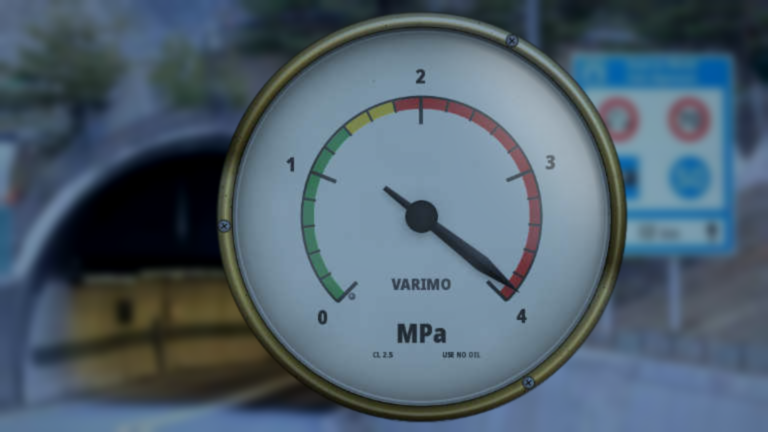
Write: 3.9; MPa
